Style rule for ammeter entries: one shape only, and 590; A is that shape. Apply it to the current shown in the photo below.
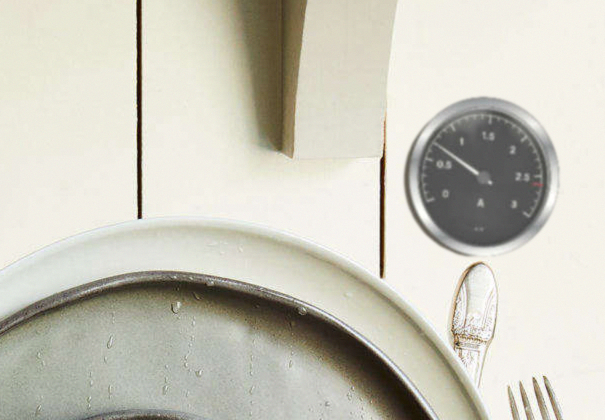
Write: 0.7; A
